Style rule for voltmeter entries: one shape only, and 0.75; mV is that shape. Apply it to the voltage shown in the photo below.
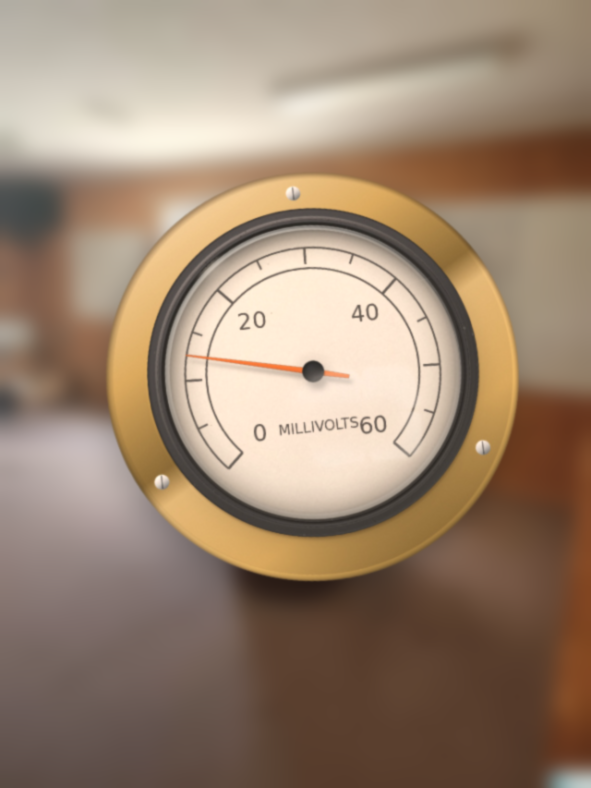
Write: 12.5; mV
